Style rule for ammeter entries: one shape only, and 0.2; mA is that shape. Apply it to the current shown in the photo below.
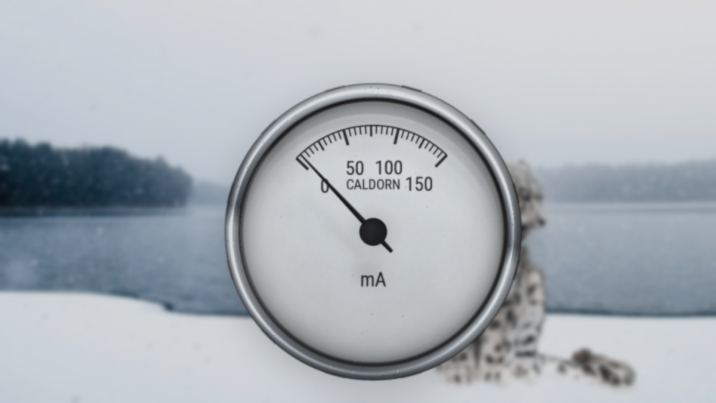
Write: 5; mA
